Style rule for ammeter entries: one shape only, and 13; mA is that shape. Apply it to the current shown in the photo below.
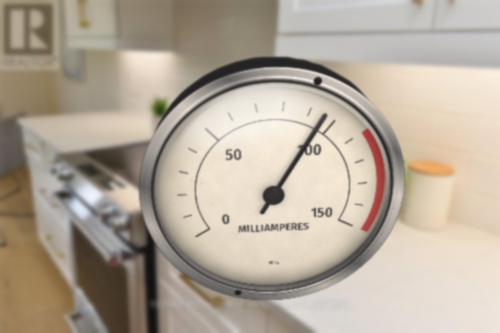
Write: 95; mA
